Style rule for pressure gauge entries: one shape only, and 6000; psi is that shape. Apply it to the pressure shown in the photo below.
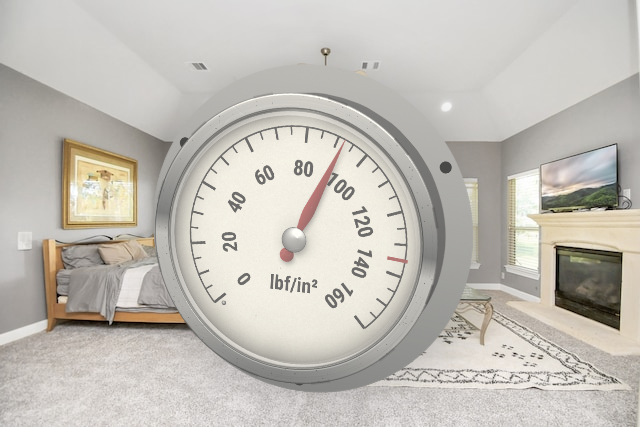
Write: 92.5; psi
